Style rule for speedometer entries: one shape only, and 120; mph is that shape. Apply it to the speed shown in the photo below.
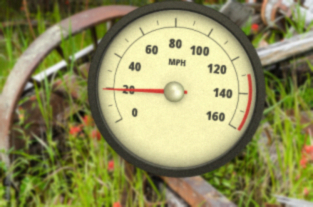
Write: 20; mph
